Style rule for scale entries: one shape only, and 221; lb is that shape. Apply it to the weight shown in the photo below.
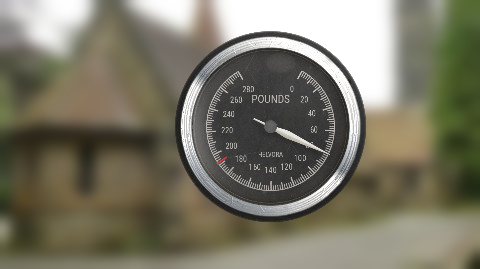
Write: 80; lb
